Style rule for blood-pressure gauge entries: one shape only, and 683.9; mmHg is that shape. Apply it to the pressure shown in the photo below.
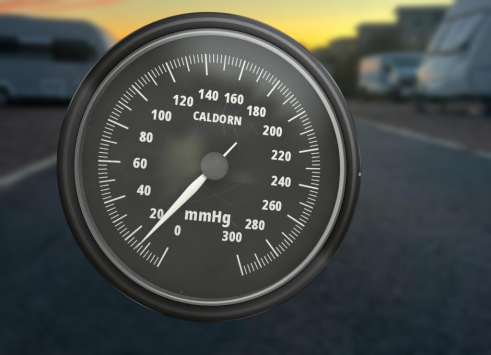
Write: 14; mmHg
